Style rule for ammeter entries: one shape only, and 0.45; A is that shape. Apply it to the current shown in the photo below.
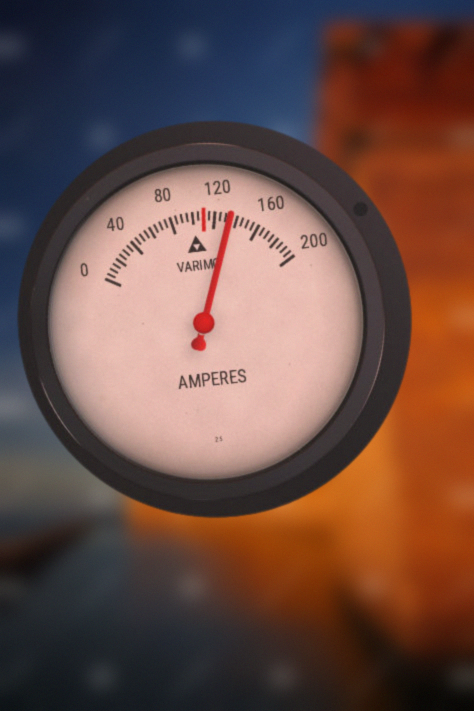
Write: 135; A
